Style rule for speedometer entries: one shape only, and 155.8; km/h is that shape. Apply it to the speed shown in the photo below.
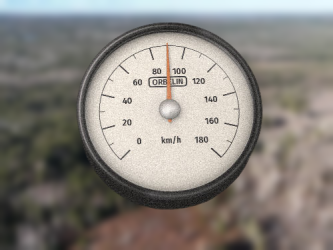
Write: 90; km/h
